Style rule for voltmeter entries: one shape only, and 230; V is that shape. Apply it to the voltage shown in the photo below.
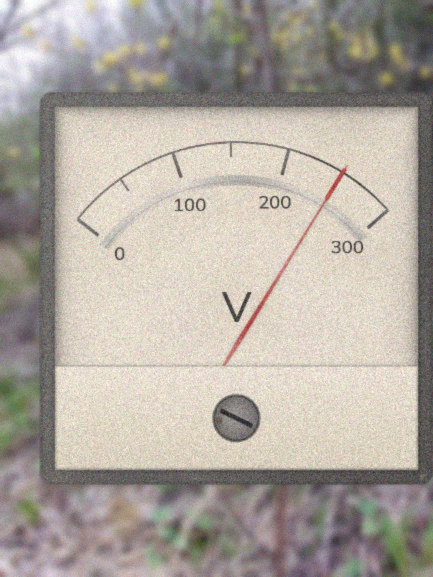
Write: 250; V
